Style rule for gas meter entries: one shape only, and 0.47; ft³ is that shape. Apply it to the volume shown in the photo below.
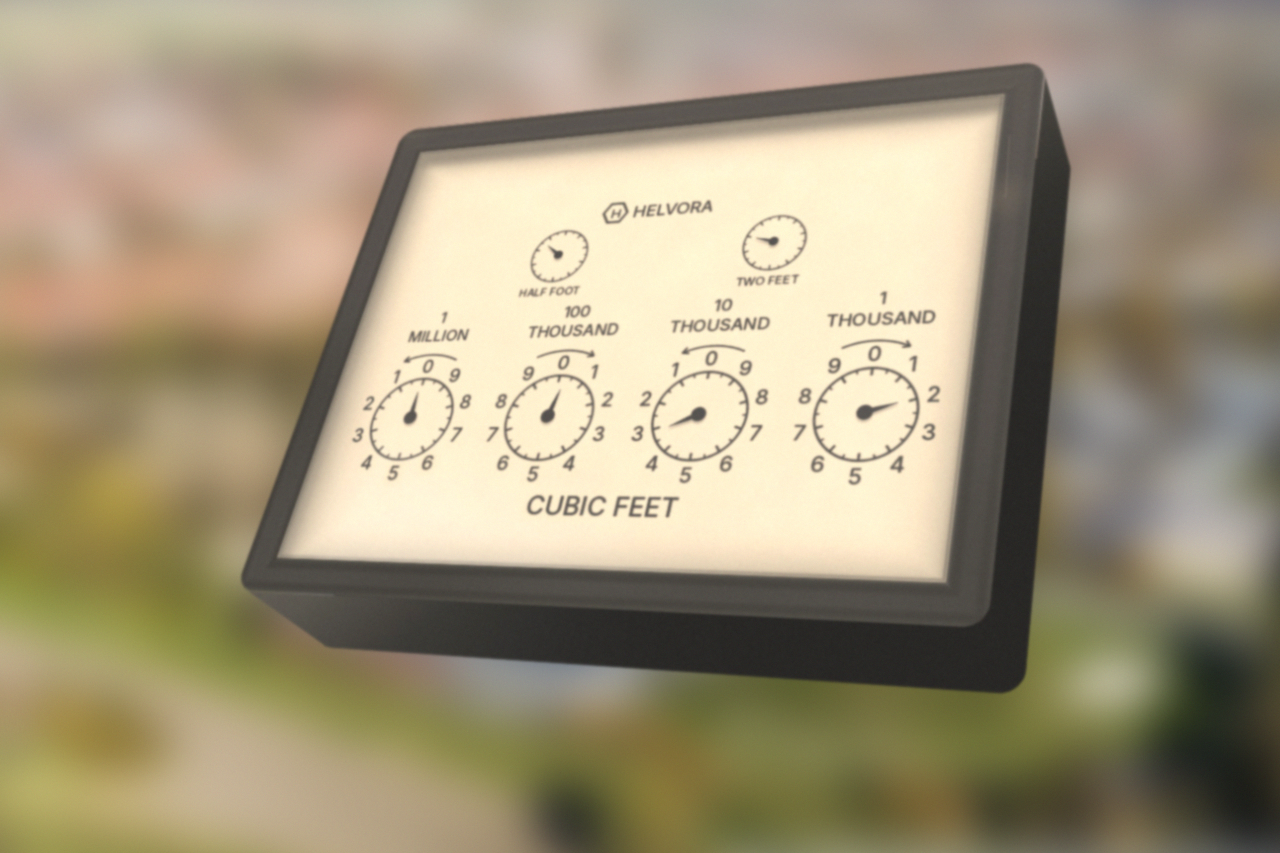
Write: 3200; ft³
